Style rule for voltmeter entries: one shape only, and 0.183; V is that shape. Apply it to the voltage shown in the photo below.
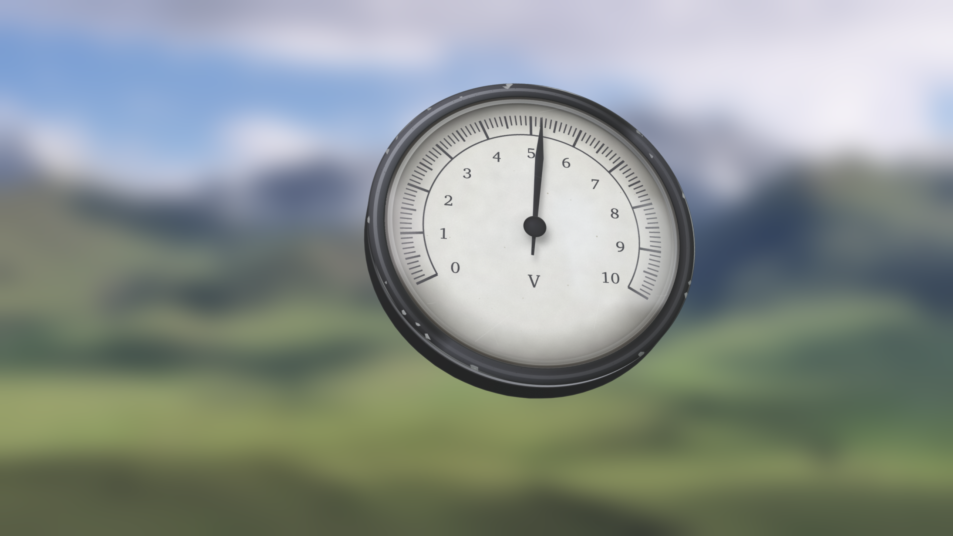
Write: 5.2; V
